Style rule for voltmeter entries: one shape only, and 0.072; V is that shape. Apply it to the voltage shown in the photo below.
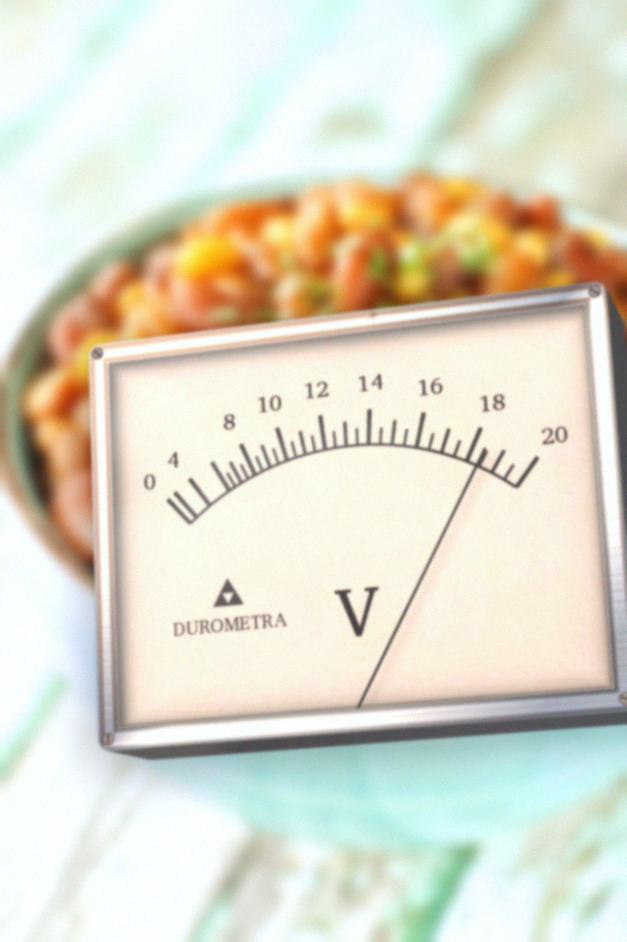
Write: 18.5; V
